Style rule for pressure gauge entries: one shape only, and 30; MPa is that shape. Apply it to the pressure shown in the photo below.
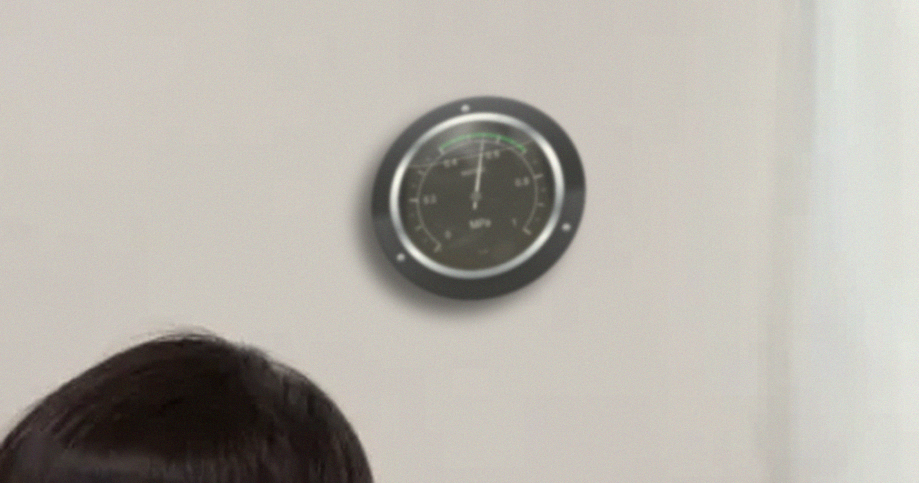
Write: 0.55; MPa
